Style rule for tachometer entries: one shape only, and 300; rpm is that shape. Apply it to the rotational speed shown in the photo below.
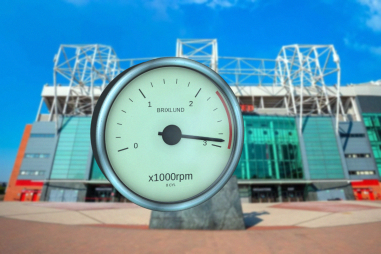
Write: 2900; rpm
